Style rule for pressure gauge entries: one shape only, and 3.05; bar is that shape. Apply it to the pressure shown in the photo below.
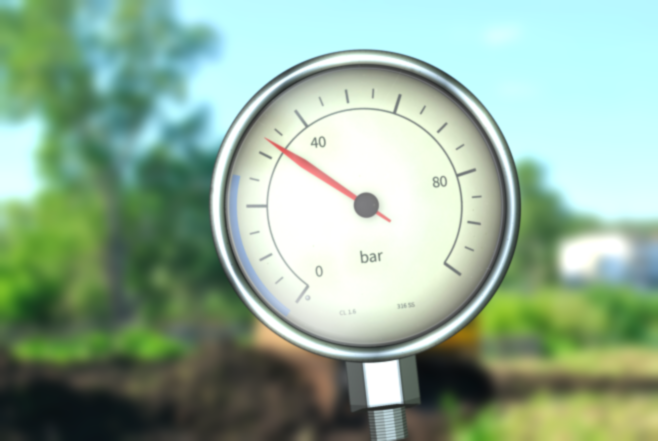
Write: 32.5; bar
